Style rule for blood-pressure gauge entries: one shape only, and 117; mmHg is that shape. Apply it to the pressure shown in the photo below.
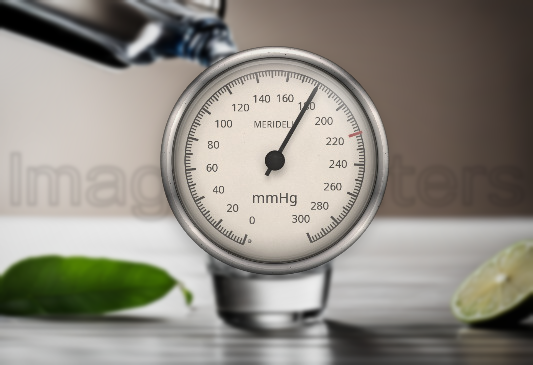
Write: 180; mmHg
